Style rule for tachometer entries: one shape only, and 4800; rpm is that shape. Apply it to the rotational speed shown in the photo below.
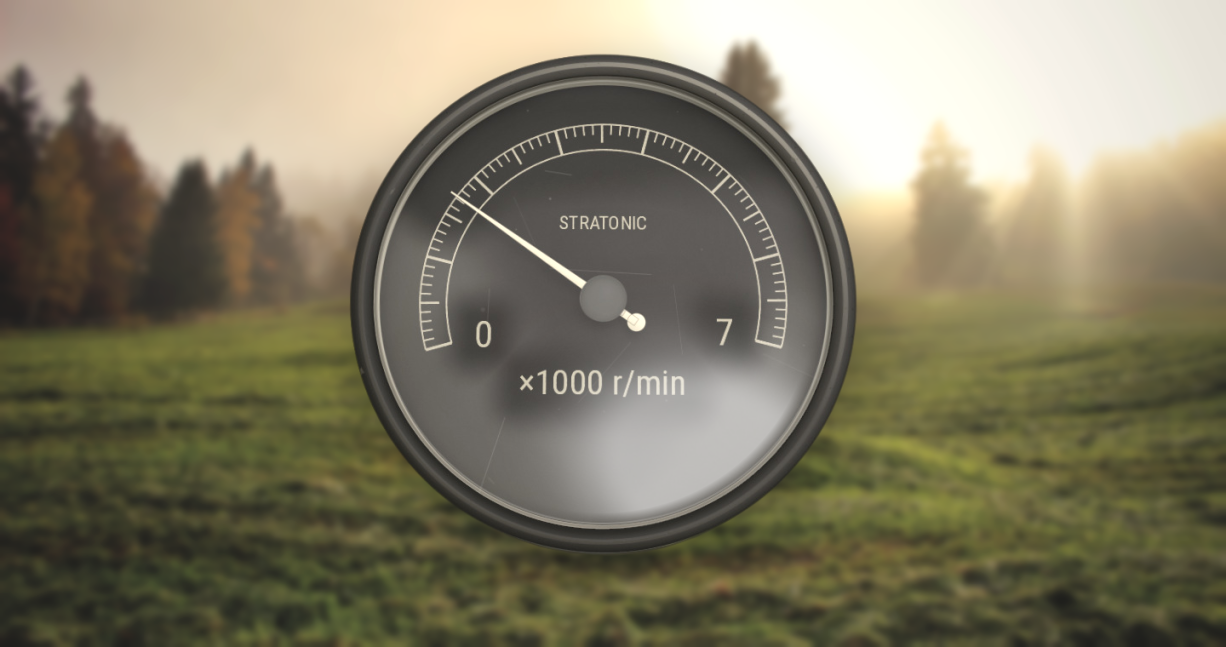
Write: 1700; rpm
